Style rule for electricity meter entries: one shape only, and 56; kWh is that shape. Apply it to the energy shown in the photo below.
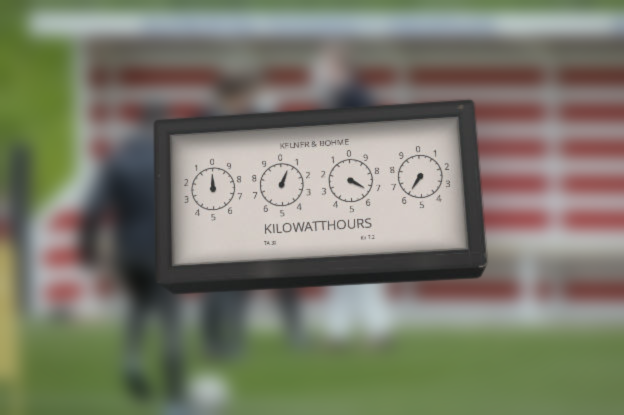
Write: 66; kWh
